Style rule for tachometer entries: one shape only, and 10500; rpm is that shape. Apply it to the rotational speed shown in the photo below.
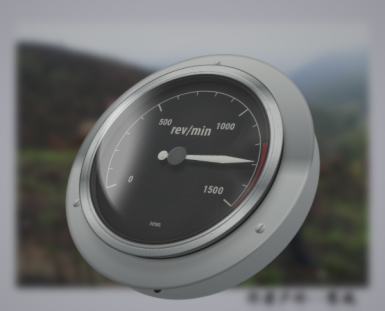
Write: 1300; rpm
